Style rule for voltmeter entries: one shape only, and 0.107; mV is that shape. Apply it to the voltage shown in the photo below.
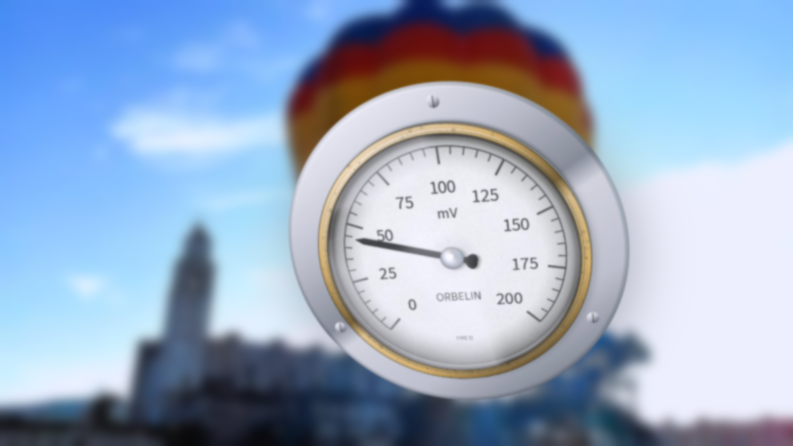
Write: 45; mV
